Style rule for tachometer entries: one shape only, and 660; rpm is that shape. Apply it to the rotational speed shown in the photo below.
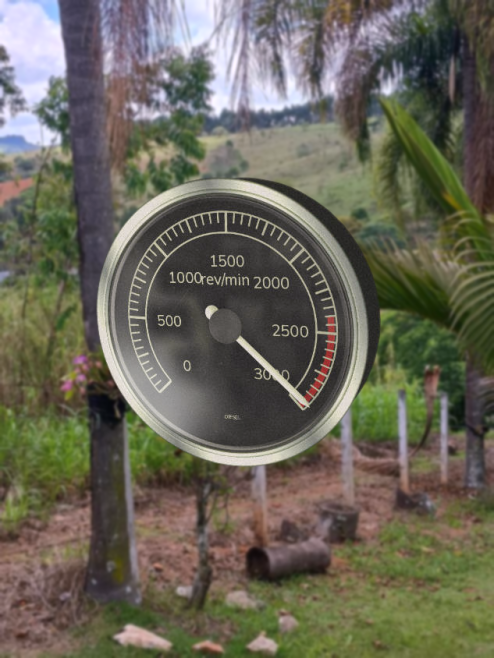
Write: 2950; rpm
